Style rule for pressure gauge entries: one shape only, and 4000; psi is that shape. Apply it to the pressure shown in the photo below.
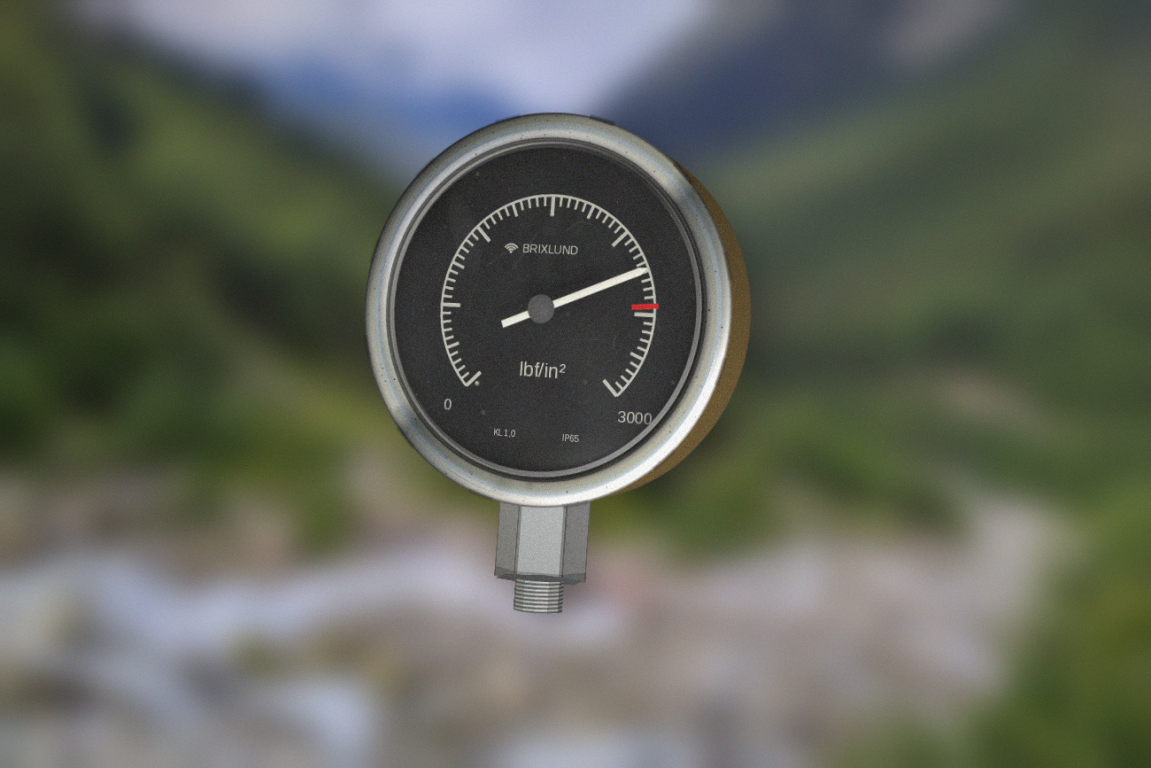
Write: 2250; psi
